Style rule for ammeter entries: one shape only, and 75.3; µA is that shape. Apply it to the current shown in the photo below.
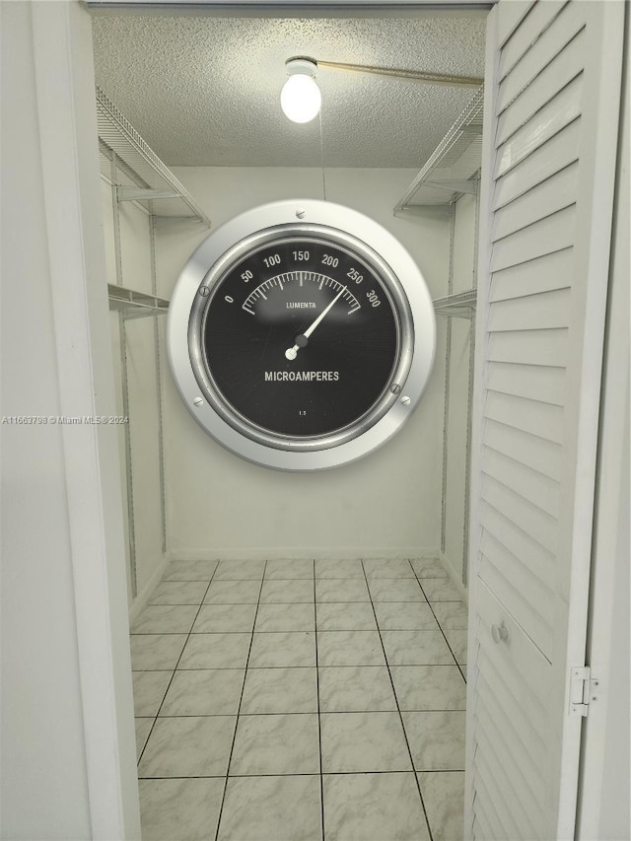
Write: 250; µA
